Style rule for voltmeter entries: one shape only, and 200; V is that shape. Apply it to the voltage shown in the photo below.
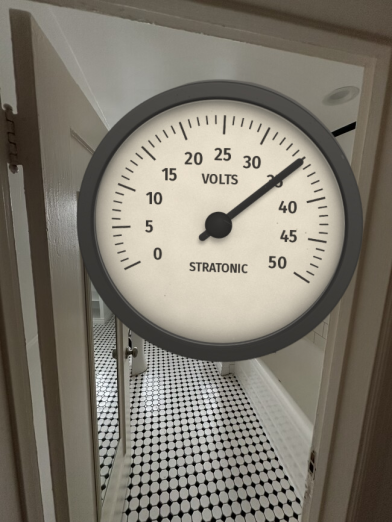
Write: 35; V
